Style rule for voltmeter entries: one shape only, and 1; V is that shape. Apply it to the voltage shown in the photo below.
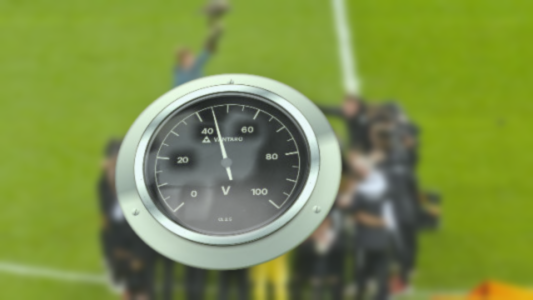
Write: 45; V
